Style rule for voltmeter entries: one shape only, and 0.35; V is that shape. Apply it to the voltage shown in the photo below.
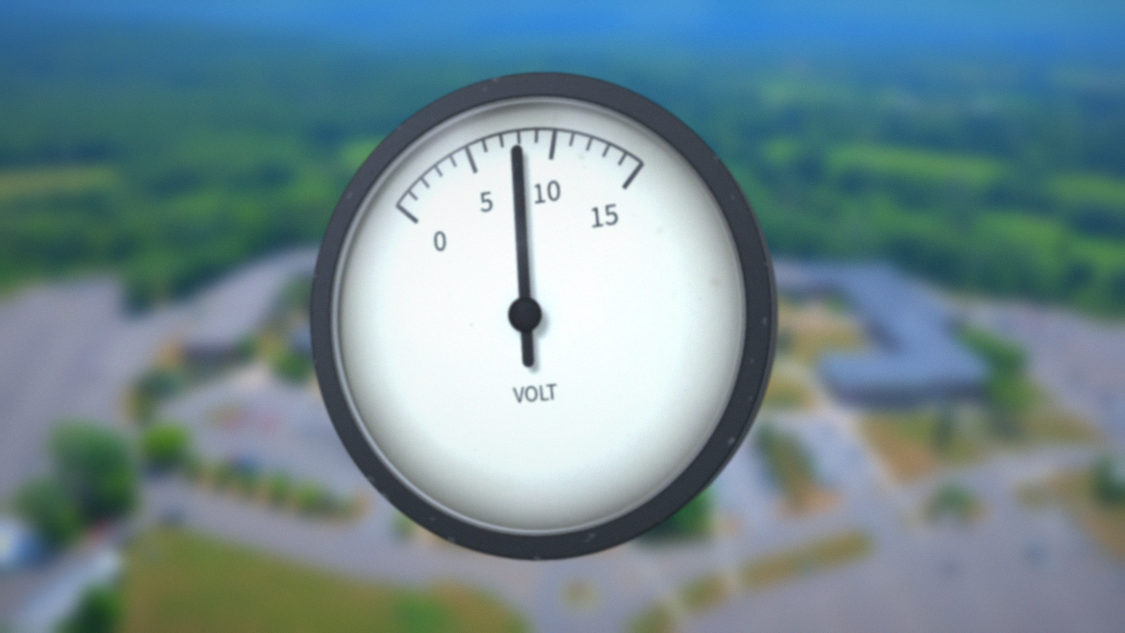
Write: 8; V
